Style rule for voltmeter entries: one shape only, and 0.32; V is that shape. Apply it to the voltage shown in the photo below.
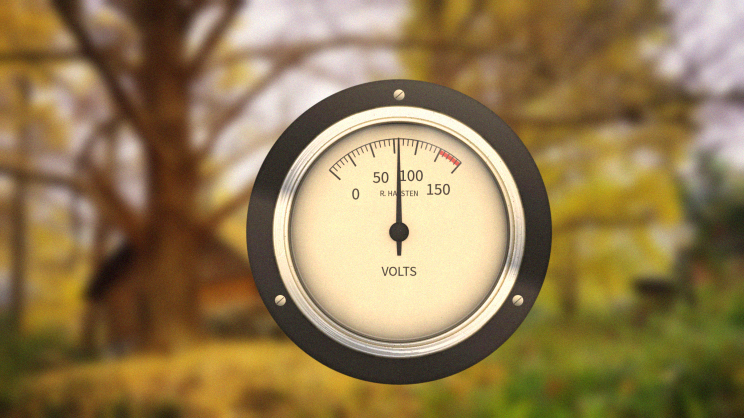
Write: 80; V
